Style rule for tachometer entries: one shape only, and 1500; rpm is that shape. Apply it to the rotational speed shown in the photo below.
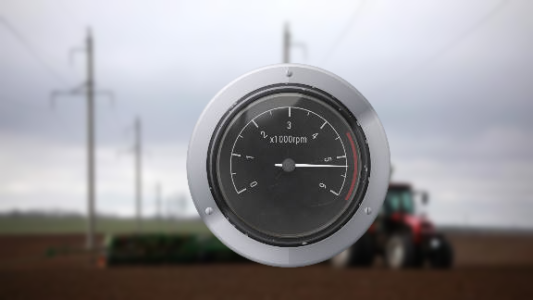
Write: 5250; rpm
